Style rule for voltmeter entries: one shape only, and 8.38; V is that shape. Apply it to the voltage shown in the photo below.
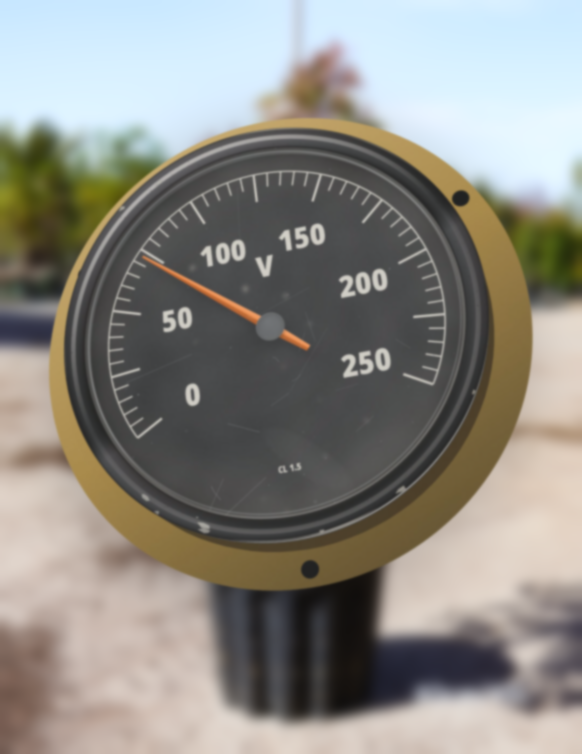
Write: 72.5; V
